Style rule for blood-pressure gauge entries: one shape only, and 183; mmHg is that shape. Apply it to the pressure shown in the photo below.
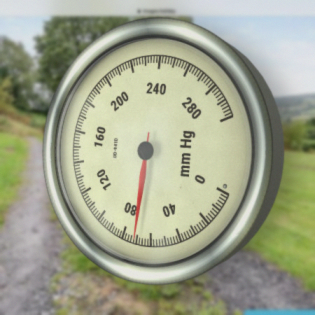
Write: 70; mmHg
